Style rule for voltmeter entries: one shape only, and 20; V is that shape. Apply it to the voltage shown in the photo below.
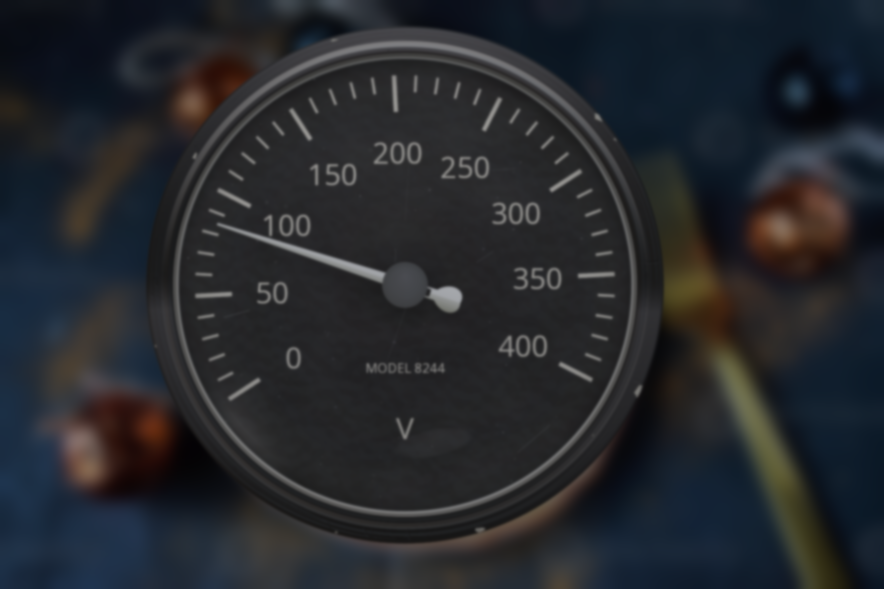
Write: 85; V
